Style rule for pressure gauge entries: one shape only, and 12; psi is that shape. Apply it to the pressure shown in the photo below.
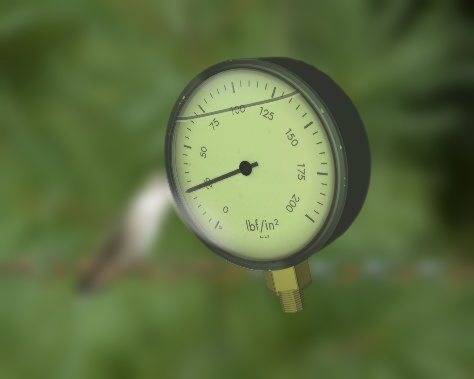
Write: 25; psi
